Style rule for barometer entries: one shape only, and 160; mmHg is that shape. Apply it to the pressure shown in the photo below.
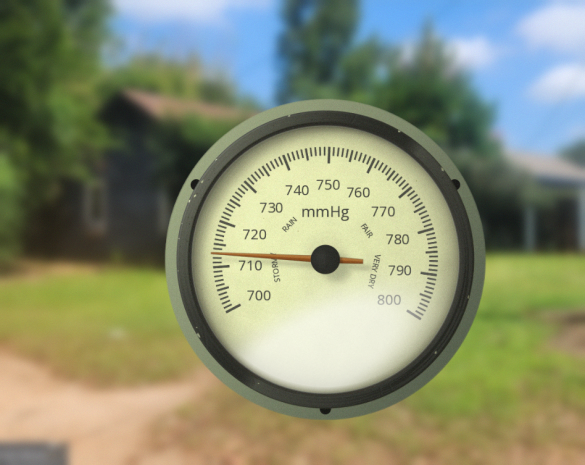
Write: 713; mmHg
